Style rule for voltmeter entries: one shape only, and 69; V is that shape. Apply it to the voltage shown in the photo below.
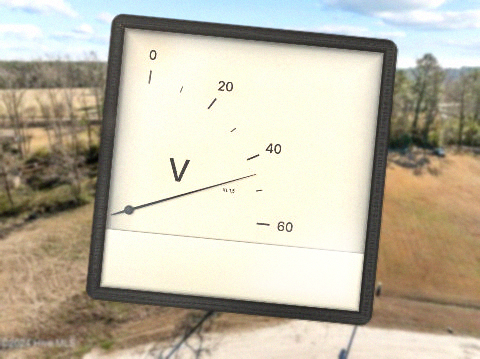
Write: 45; V
